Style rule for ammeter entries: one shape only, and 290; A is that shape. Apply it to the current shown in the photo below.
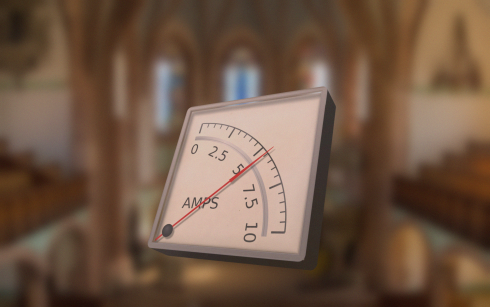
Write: 5.5; A
